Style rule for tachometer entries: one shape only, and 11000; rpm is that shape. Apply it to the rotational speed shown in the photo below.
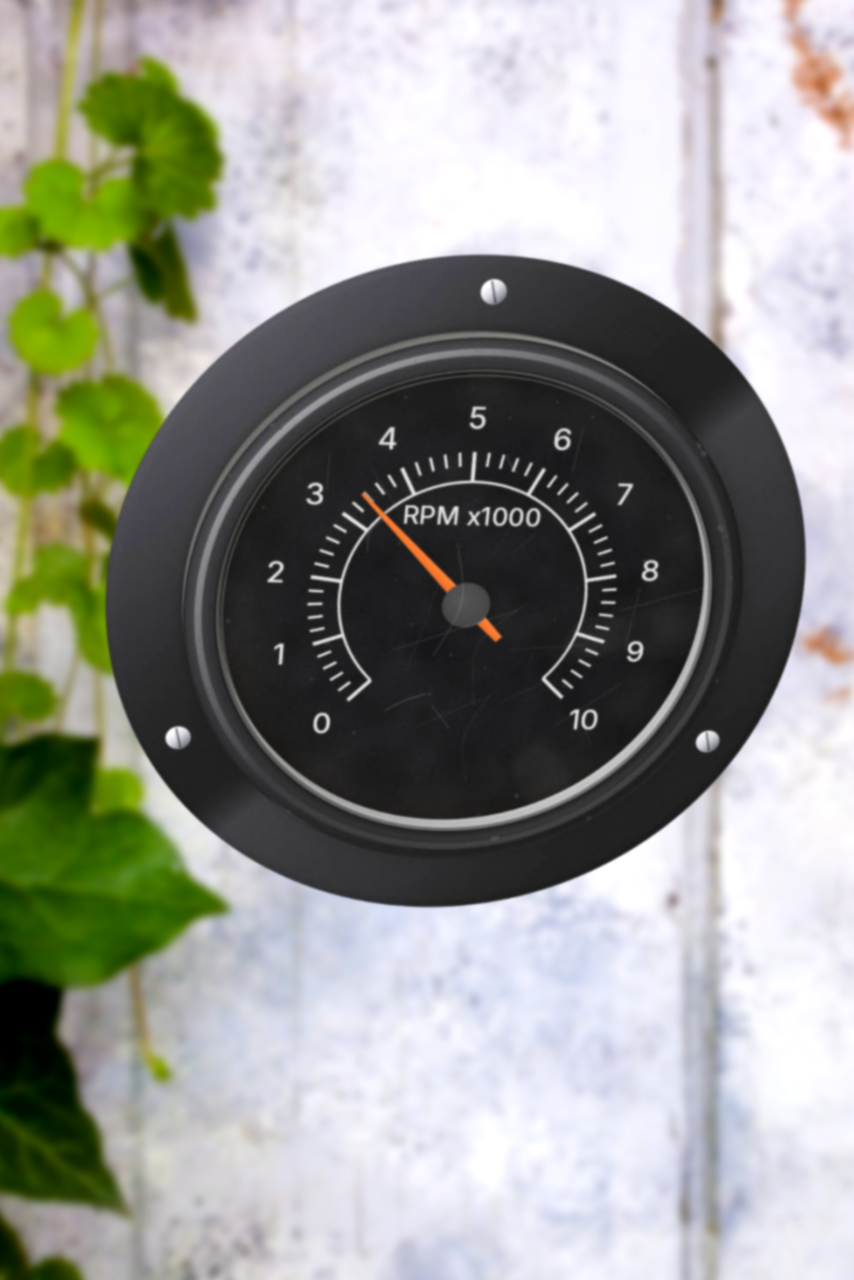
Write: 3400; rpm
